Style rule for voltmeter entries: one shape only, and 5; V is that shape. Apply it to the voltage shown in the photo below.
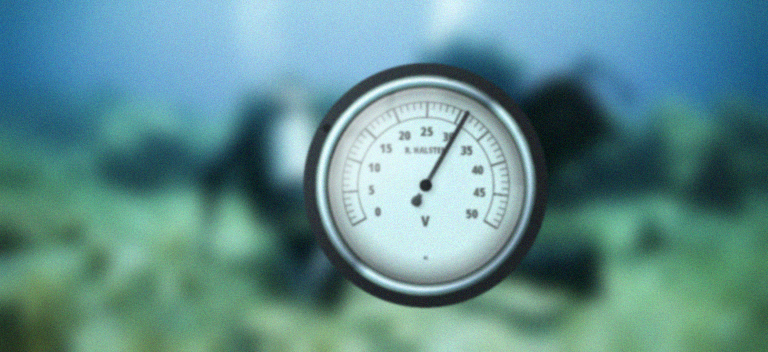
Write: 31; V
